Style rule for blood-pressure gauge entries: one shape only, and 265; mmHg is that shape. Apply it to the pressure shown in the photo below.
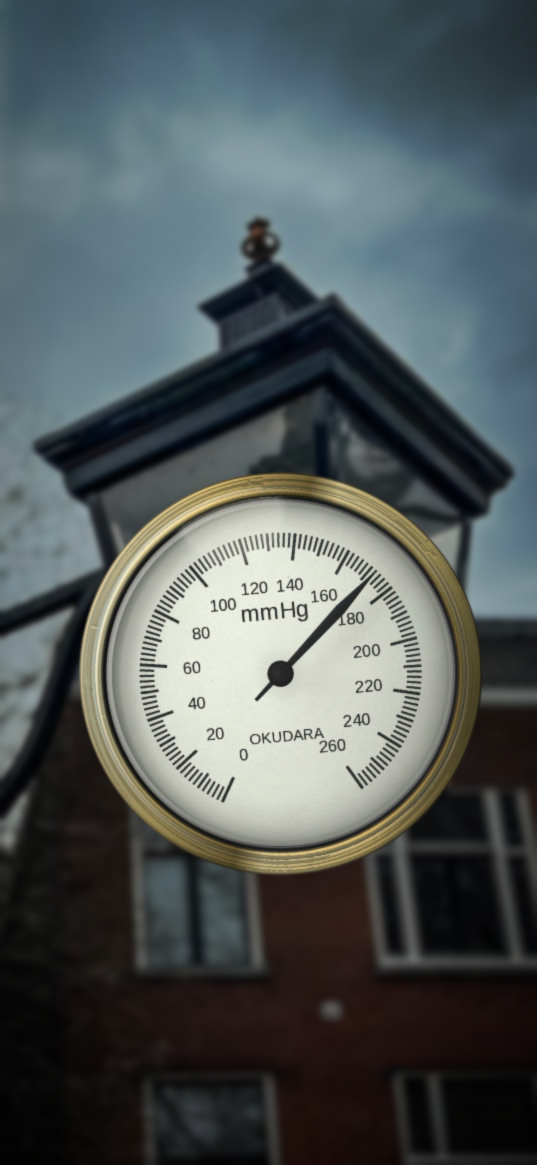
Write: 172; mmHg
